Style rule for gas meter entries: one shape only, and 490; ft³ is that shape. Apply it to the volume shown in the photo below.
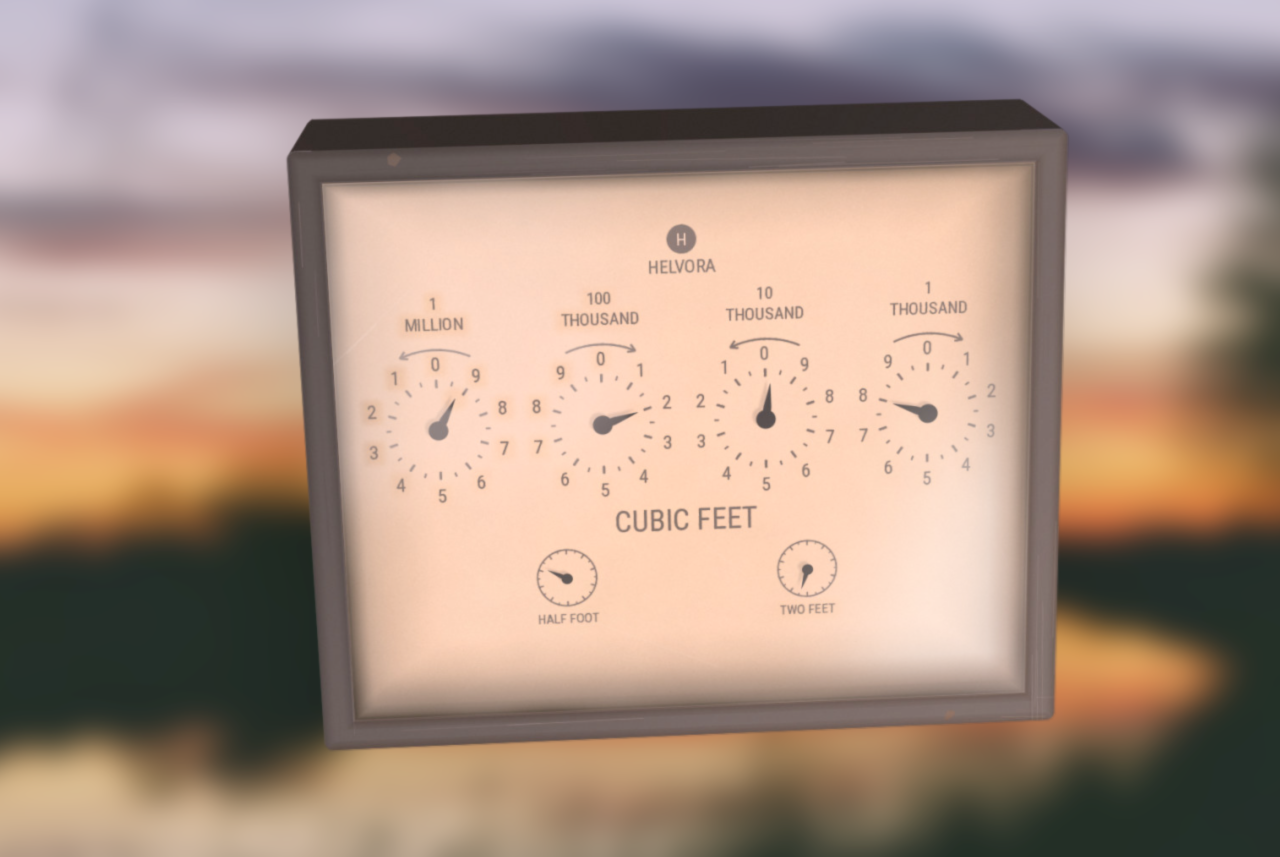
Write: 919800; ft³
